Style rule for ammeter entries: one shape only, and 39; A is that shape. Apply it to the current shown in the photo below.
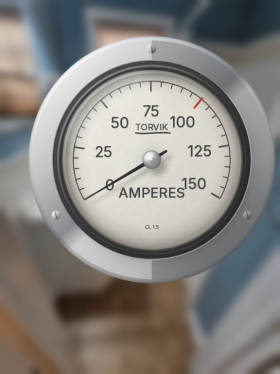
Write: 0; A
